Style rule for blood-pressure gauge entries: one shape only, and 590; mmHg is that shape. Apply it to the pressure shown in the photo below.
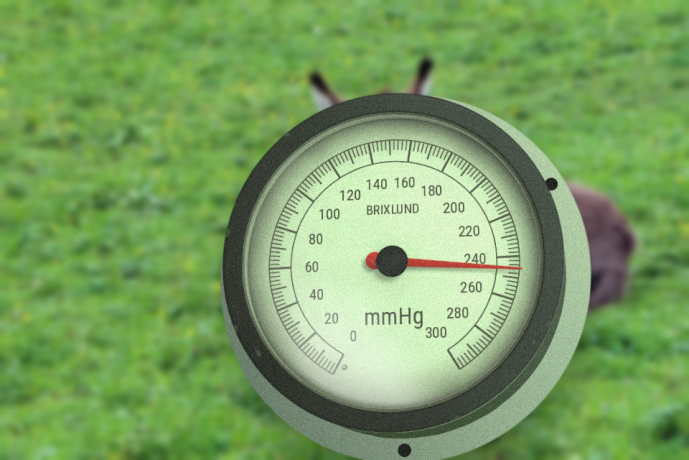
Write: 246; mmHg
